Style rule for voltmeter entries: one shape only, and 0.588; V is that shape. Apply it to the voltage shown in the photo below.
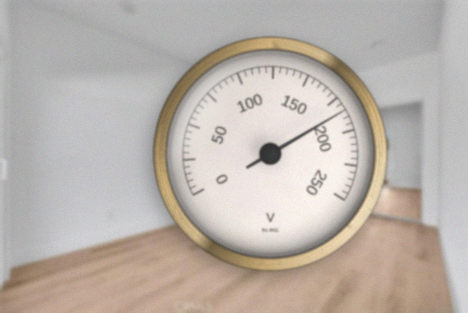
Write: 185; V
